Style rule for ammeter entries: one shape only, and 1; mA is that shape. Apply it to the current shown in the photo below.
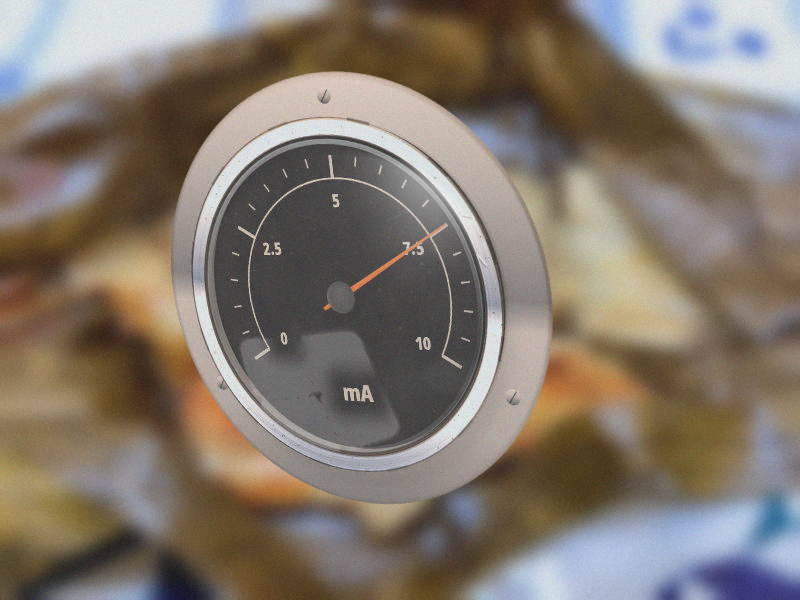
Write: 7.5; mA
